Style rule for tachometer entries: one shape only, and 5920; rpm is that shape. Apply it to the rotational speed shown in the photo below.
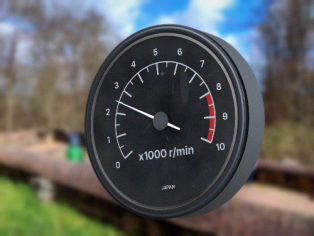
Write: 2500; rpm
